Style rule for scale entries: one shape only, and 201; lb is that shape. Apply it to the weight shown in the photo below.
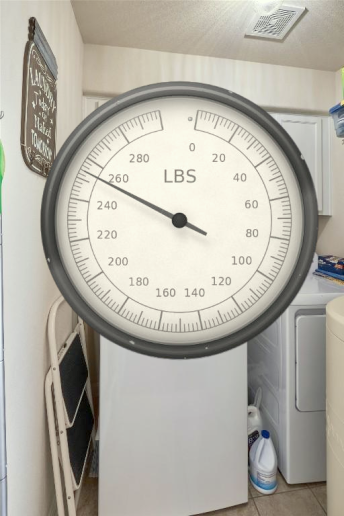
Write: 254; lb
